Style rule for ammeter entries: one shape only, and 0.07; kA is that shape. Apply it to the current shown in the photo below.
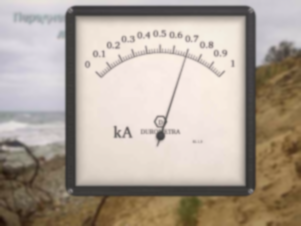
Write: 0.7; kA
